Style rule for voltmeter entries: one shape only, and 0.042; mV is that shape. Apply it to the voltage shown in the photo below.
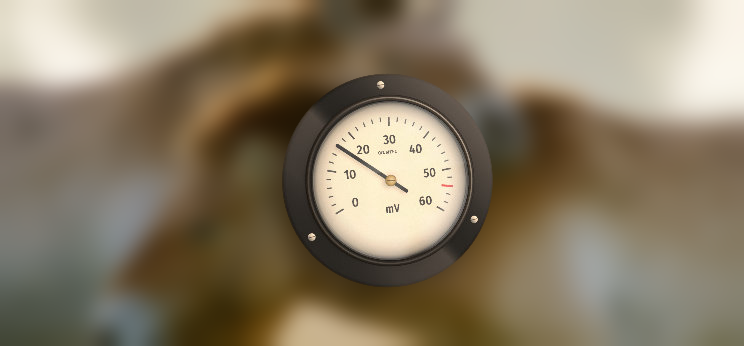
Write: 16; mV
